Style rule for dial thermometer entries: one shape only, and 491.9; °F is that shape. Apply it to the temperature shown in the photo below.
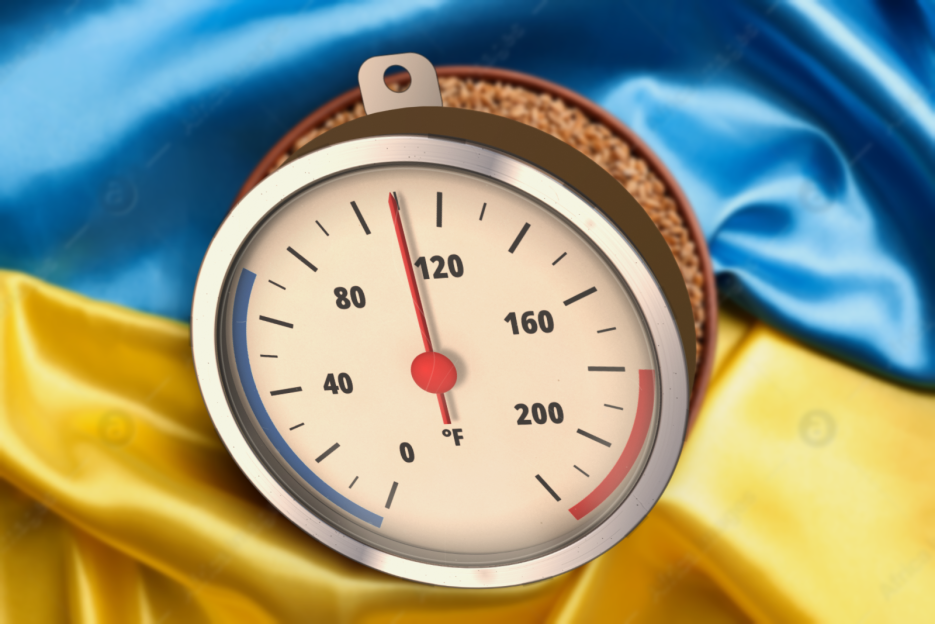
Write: 110; °F
